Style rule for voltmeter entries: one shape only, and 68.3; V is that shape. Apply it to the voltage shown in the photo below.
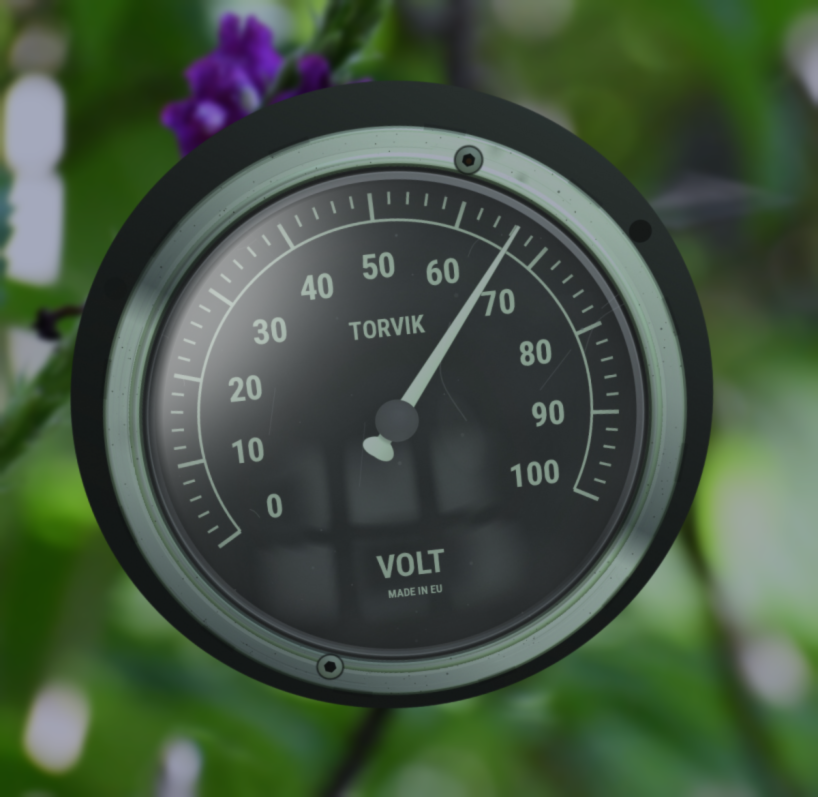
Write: 66; V
